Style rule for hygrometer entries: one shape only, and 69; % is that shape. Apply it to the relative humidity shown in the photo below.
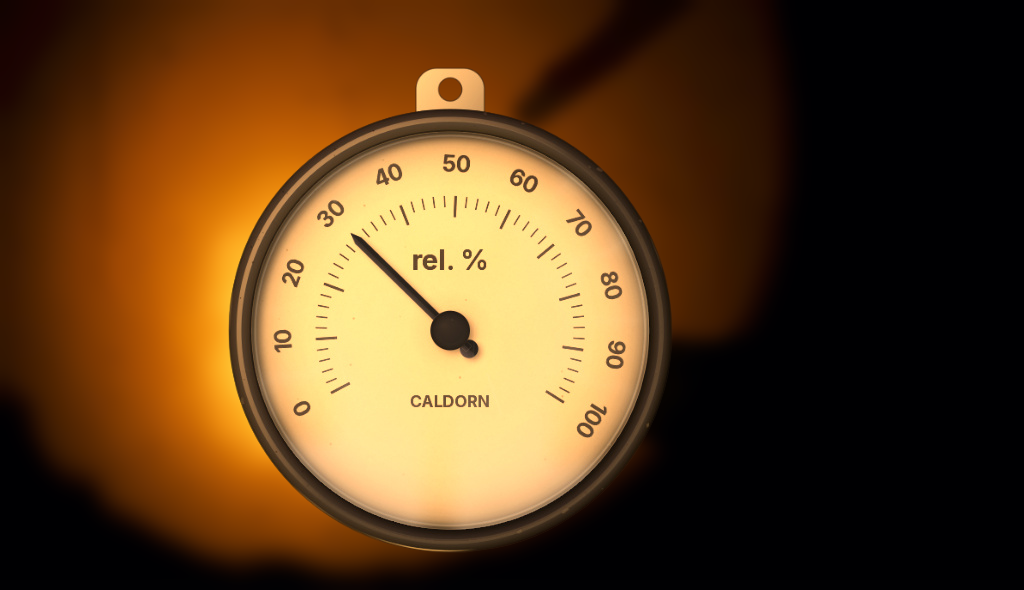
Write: 30; %
